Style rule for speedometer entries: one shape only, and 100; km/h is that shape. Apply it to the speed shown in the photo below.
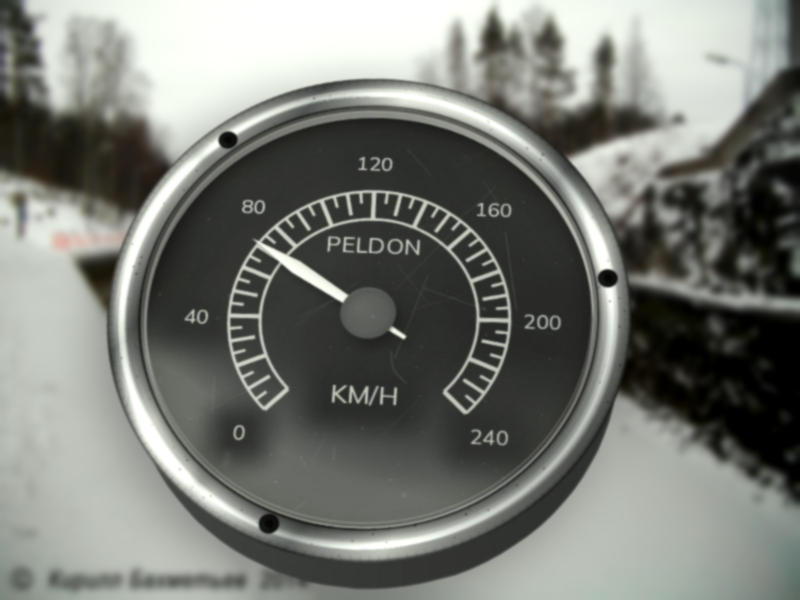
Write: 70; km/h
